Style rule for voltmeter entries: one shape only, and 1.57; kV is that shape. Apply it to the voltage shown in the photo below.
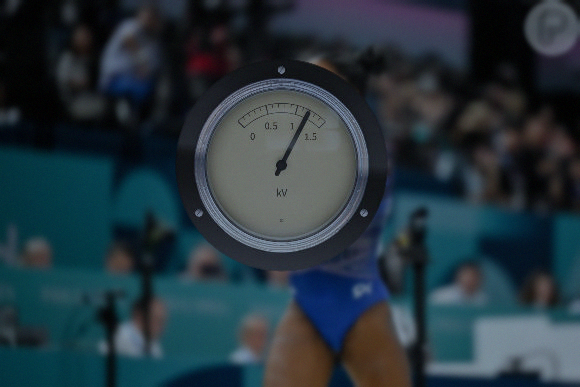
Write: 1.2; kV
